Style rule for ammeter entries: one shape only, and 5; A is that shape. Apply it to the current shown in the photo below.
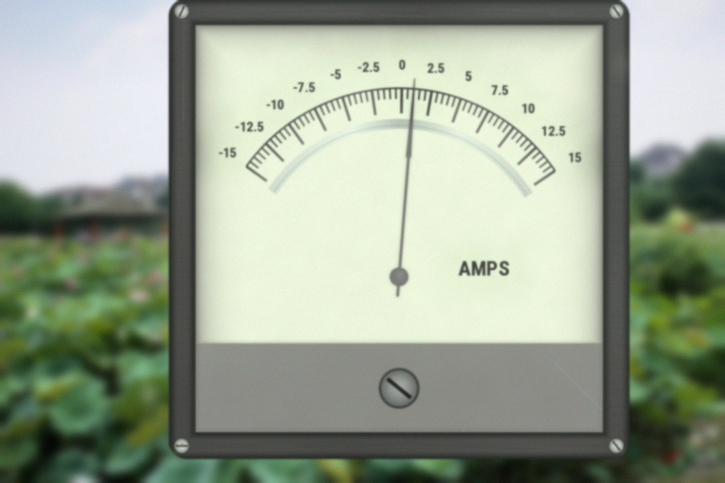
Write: 1; A
